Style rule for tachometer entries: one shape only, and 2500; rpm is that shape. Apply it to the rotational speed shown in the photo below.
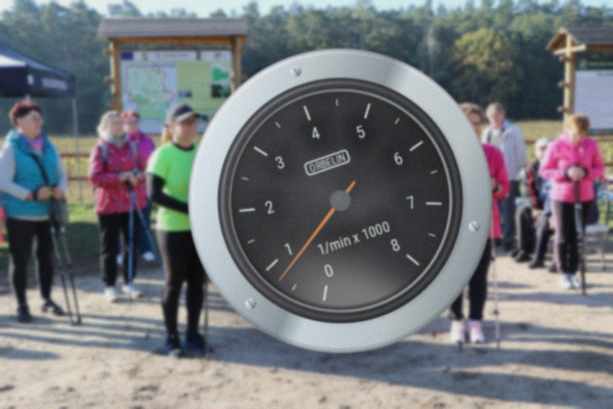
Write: 750; rpm
